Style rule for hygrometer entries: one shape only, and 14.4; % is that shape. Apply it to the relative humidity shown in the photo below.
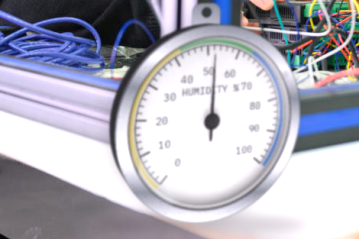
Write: 52; %
